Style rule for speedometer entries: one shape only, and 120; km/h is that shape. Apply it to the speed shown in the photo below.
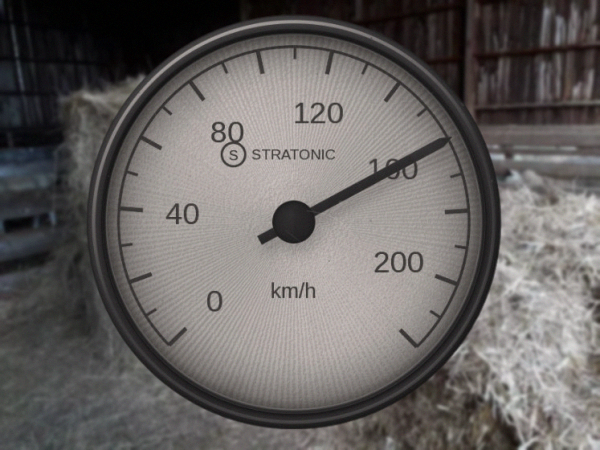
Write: 160; km/h
